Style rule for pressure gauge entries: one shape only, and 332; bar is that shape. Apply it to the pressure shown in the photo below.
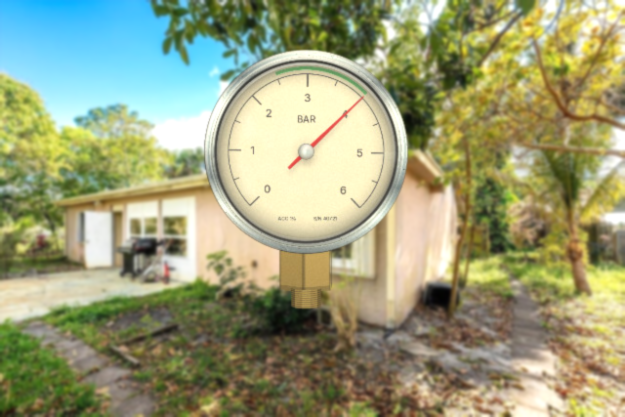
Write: 4; bar
